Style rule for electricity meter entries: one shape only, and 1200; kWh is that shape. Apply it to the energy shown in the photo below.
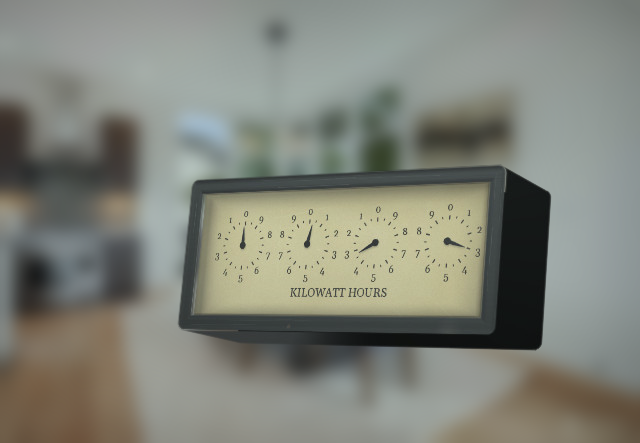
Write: 33; kWh
